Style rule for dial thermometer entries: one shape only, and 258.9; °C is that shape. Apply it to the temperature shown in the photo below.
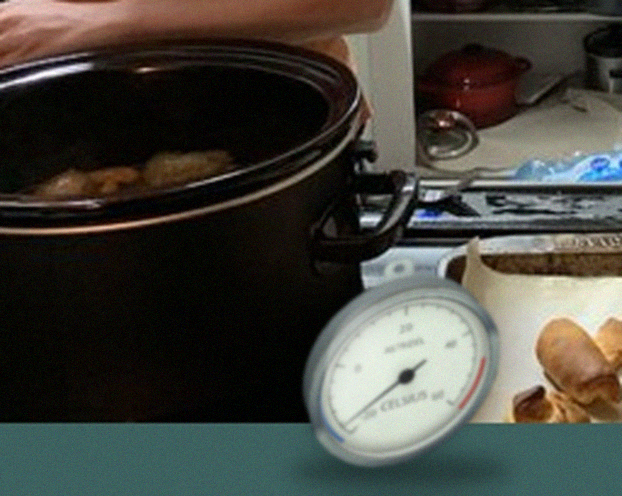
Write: -16; °C
